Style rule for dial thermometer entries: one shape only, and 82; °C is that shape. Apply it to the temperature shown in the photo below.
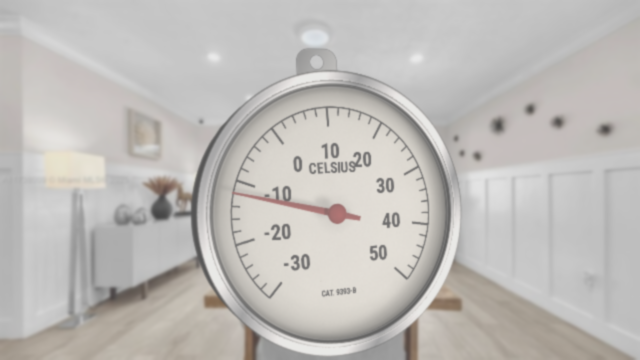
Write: -12; °C
